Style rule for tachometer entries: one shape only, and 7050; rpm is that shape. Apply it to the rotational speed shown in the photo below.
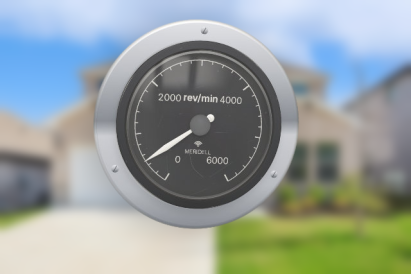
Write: 500; rpm
